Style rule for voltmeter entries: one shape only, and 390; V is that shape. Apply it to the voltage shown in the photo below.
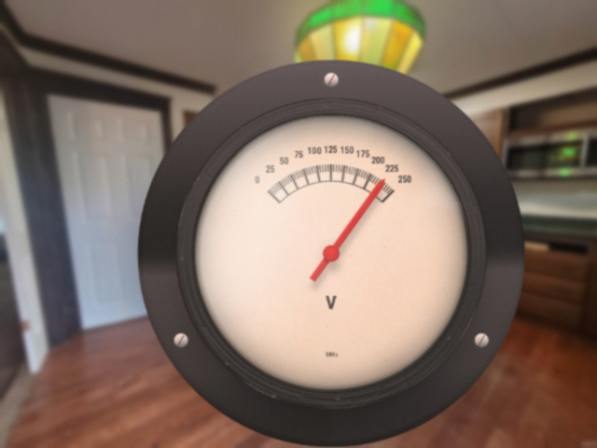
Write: 225; V
